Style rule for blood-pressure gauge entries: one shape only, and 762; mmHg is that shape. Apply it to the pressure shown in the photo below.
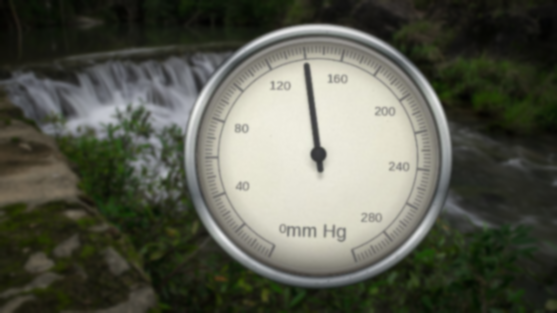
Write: 140; mmHg
